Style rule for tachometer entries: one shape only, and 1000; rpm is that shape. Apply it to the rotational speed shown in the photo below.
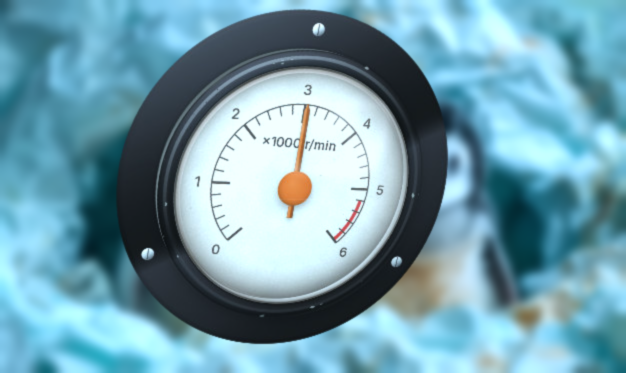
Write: 3000; rpm
